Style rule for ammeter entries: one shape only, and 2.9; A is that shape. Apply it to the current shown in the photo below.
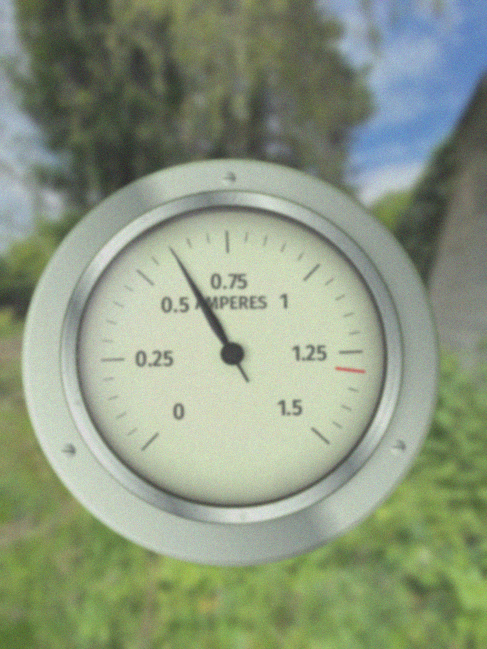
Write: 0.6; A
